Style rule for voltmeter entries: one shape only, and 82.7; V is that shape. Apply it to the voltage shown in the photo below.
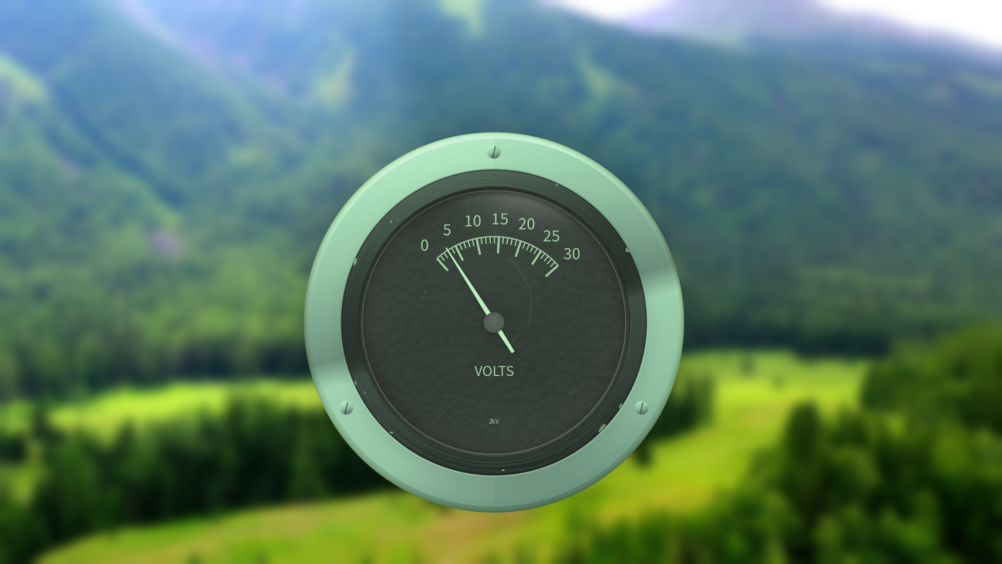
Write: 3; V
